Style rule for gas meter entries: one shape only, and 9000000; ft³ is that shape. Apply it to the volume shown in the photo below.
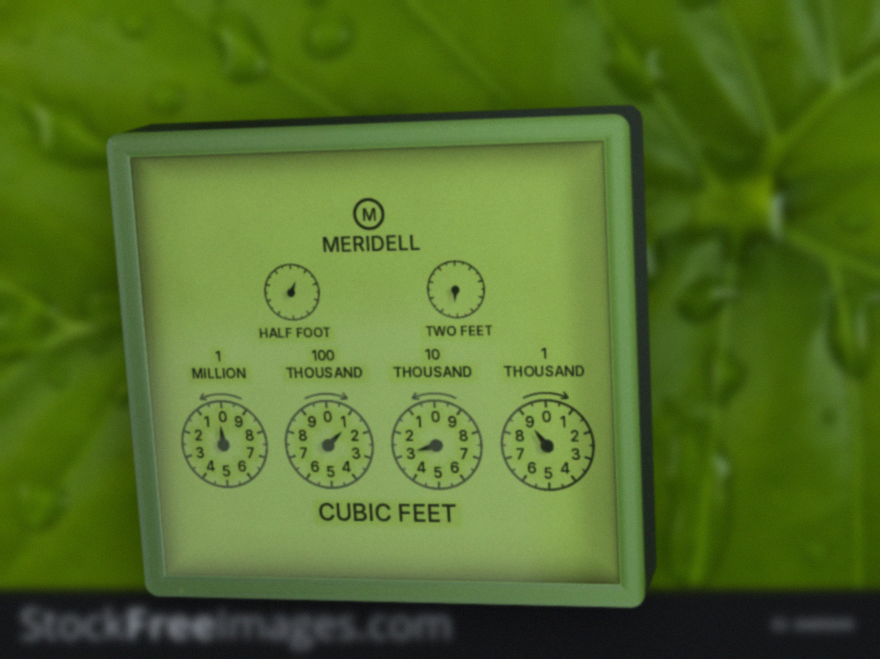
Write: 12900; ft³
